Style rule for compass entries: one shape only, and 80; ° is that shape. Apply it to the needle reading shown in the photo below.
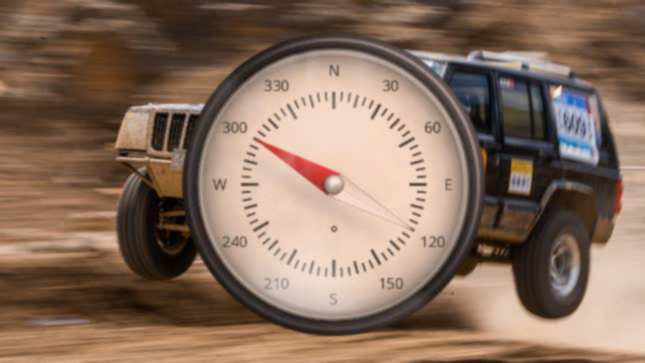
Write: 300; °
